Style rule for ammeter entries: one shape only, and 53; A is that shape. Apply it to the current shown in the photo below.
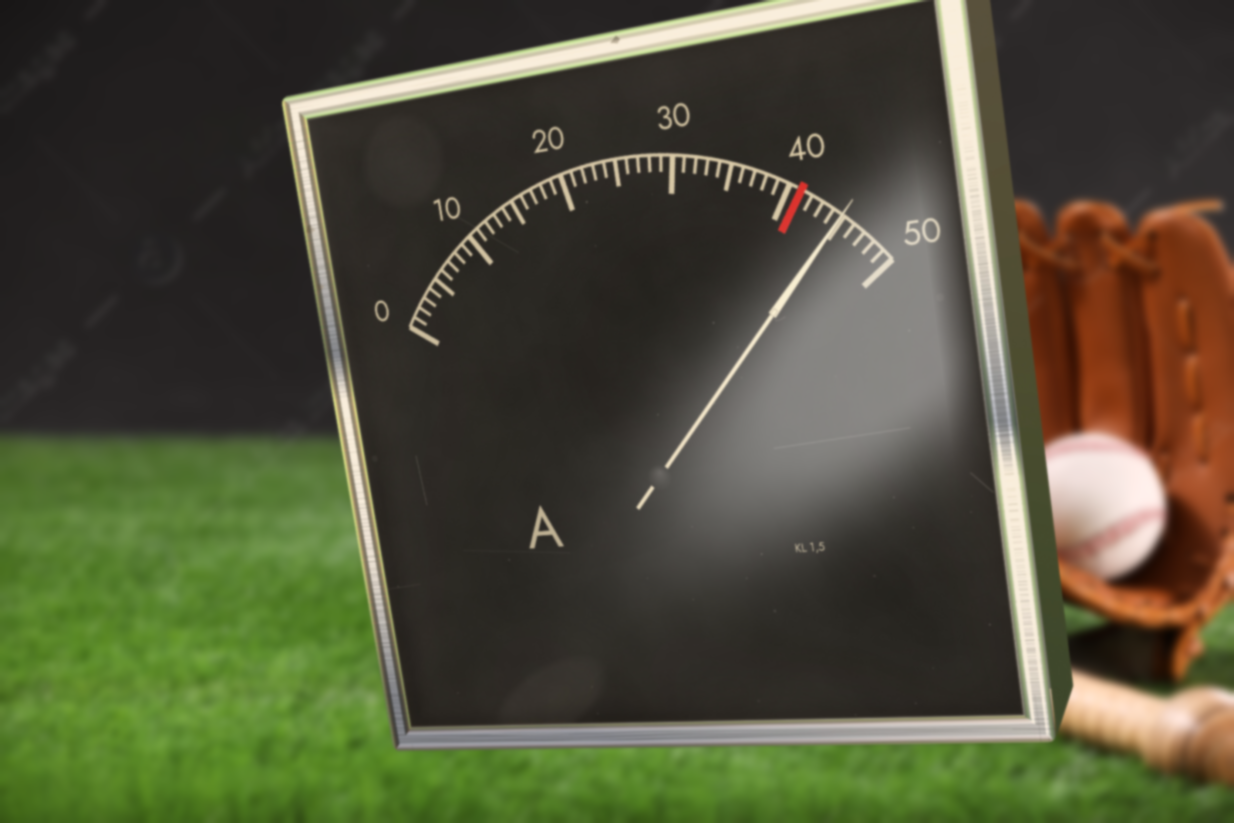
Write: 45; A
